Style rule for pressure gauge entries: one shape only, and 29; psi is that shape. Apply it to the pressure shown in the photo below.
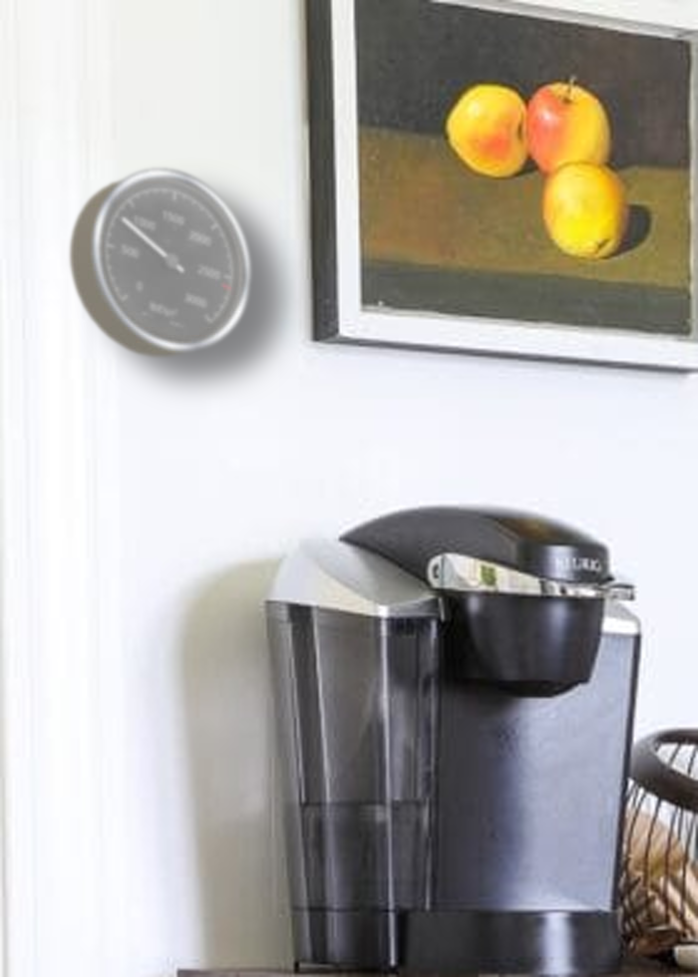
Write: 800; psi
